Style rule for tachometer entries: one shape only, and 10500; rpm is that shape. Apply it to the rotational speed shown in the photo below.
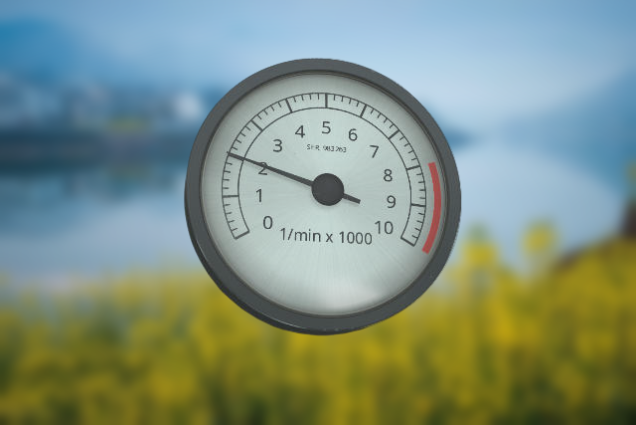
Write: 2000; rpm
